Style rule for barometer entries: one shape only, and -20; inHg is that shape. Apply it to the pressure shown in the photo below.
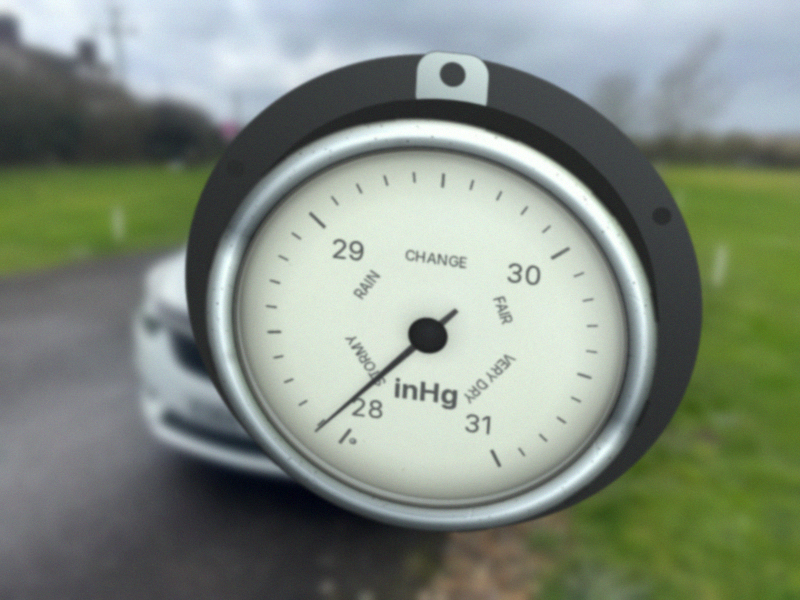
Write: 28.1; inHg
